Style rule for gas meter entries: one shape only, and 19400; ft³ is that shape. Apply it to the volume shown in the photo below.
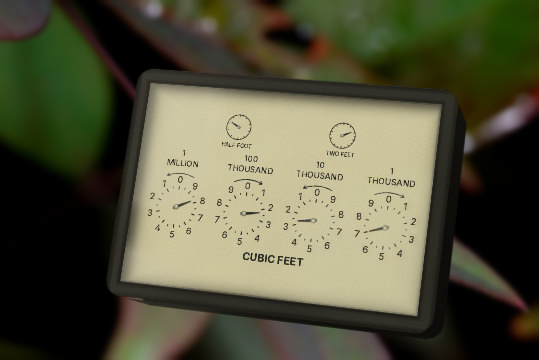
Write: 822700; ft³
